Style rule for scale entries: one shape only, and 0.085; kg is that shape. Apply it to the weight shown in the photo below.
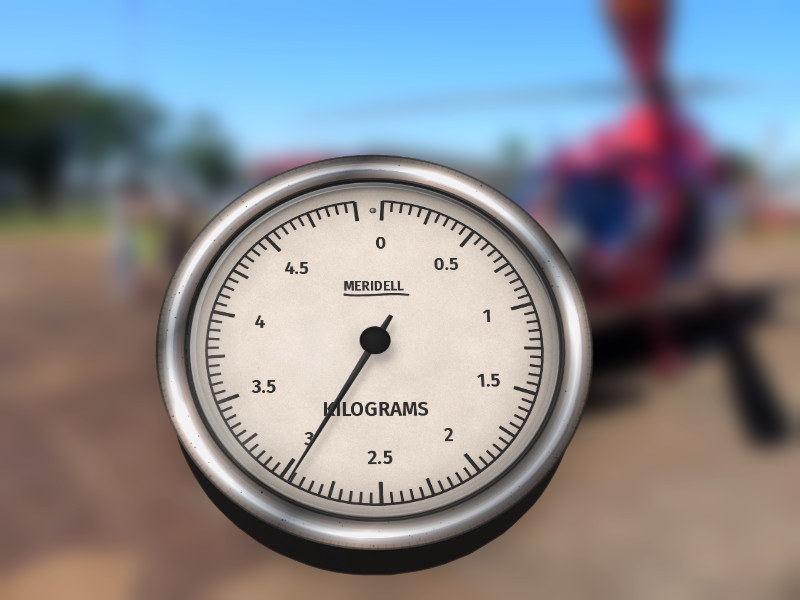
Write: 2.95; kg
